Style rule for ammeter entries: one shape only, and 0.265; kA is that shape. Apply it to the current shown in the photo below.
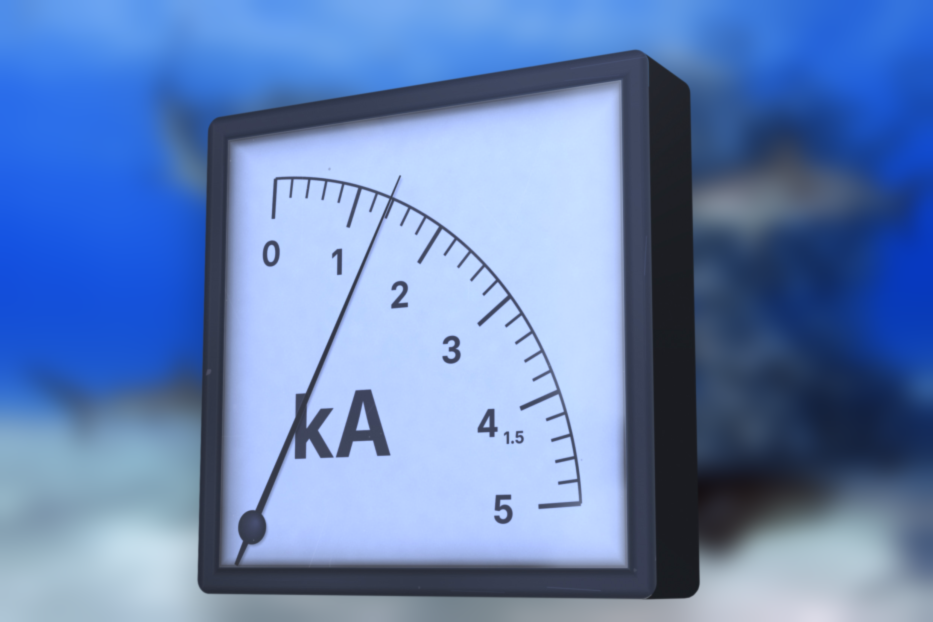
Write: 1.4; kA
